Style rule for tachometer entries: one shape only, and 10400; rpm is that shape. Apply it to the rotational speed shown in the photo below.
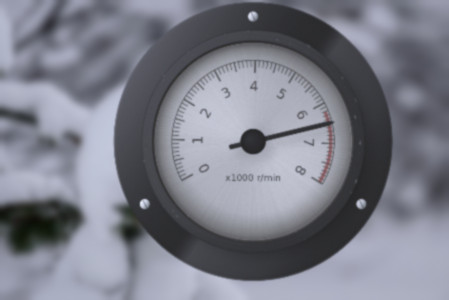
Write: 6500; rpm
